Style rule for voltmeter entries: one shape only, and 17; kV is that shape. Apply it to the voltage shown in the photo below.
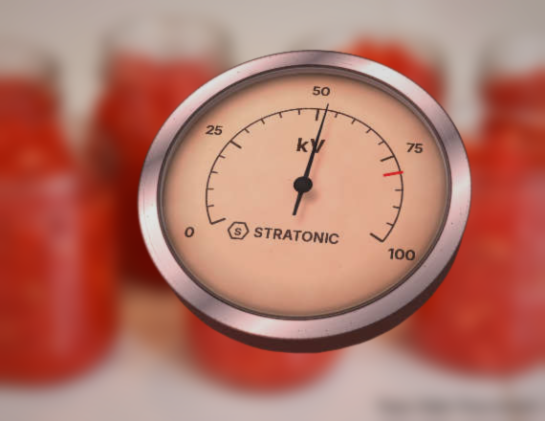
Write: 52.5; kV
